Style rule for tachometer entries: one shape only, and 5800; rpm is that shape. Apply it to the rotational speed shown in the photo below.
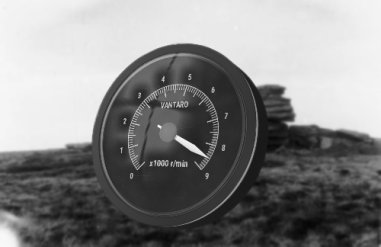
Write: 8500; rpm
